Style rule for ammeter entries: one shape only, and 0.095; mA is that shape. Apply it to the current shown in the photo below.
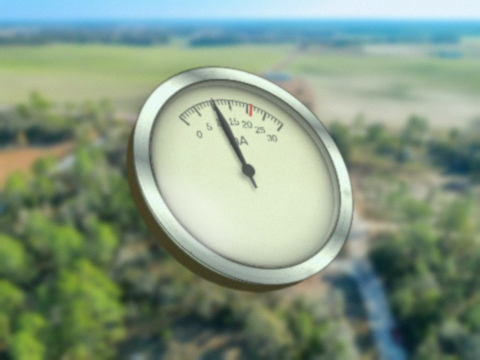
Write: 10; mA
